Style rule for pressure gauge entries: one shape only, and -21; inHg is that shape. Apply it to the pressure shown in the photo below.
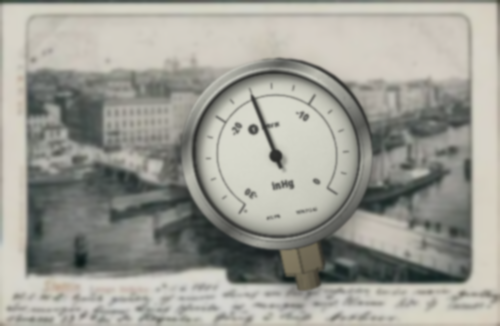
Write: -16; inHg
